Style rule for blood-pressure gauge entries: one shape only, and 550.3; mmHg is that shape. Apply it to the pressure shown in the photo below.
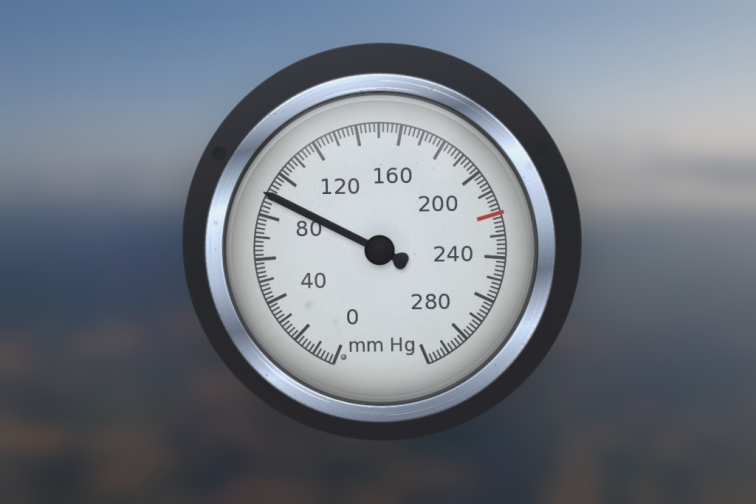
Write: 90; mmHg
